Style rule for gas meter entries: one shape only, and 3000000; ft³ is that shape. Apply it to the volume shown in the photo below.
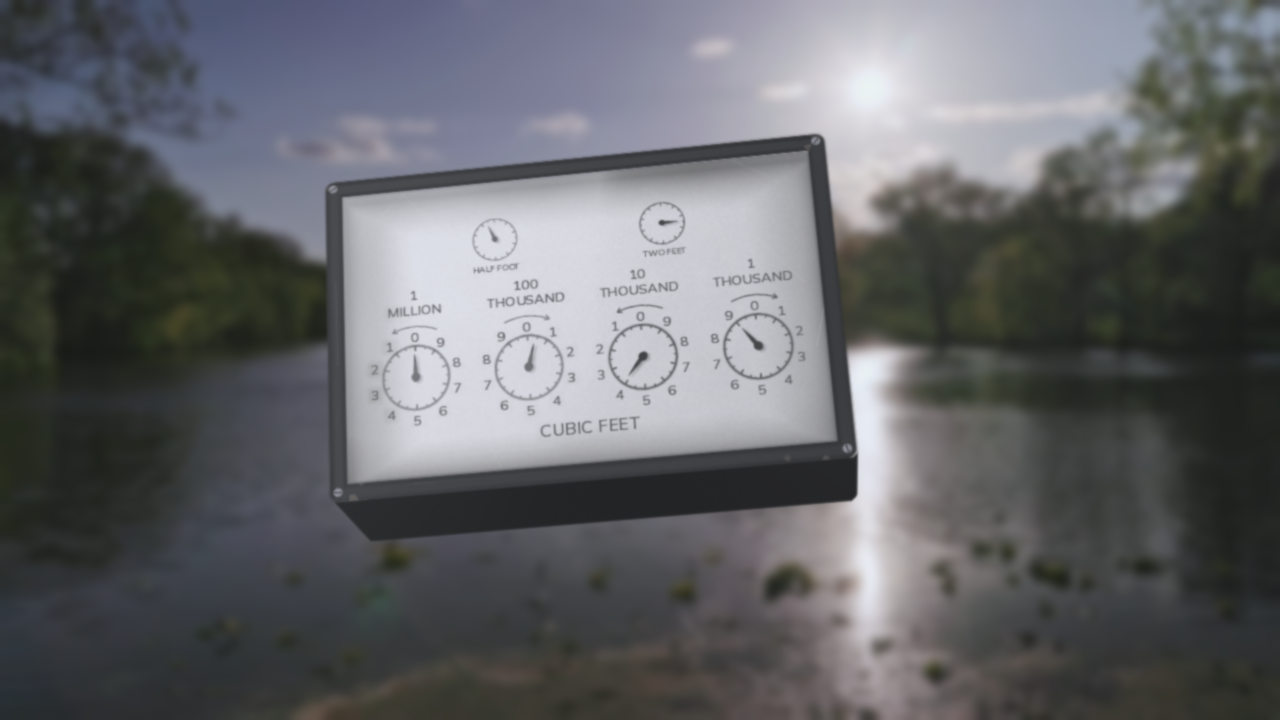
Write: 3900; ft³
